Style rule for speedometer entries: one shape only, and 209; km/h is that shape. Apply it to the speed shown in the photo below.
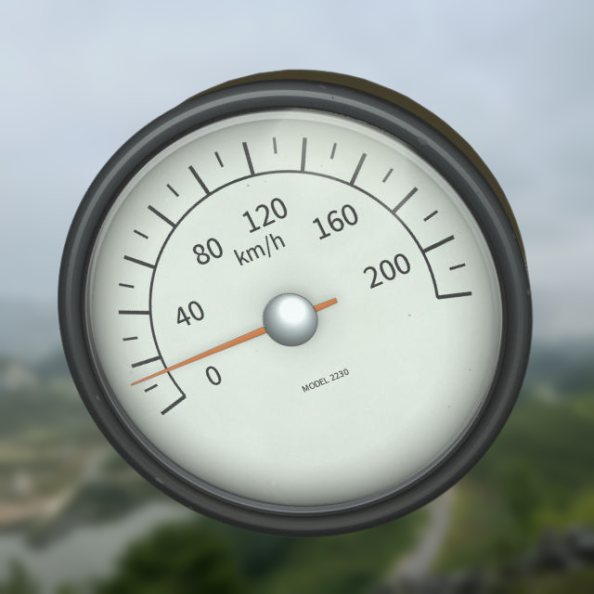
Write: 15; km/h
